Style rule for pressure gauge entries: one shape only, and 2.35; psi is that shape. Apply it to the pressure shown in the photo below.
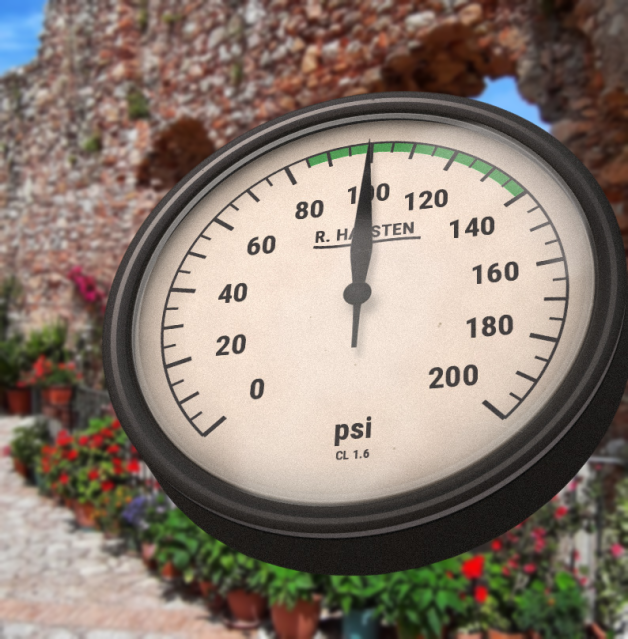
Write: 100; psi
